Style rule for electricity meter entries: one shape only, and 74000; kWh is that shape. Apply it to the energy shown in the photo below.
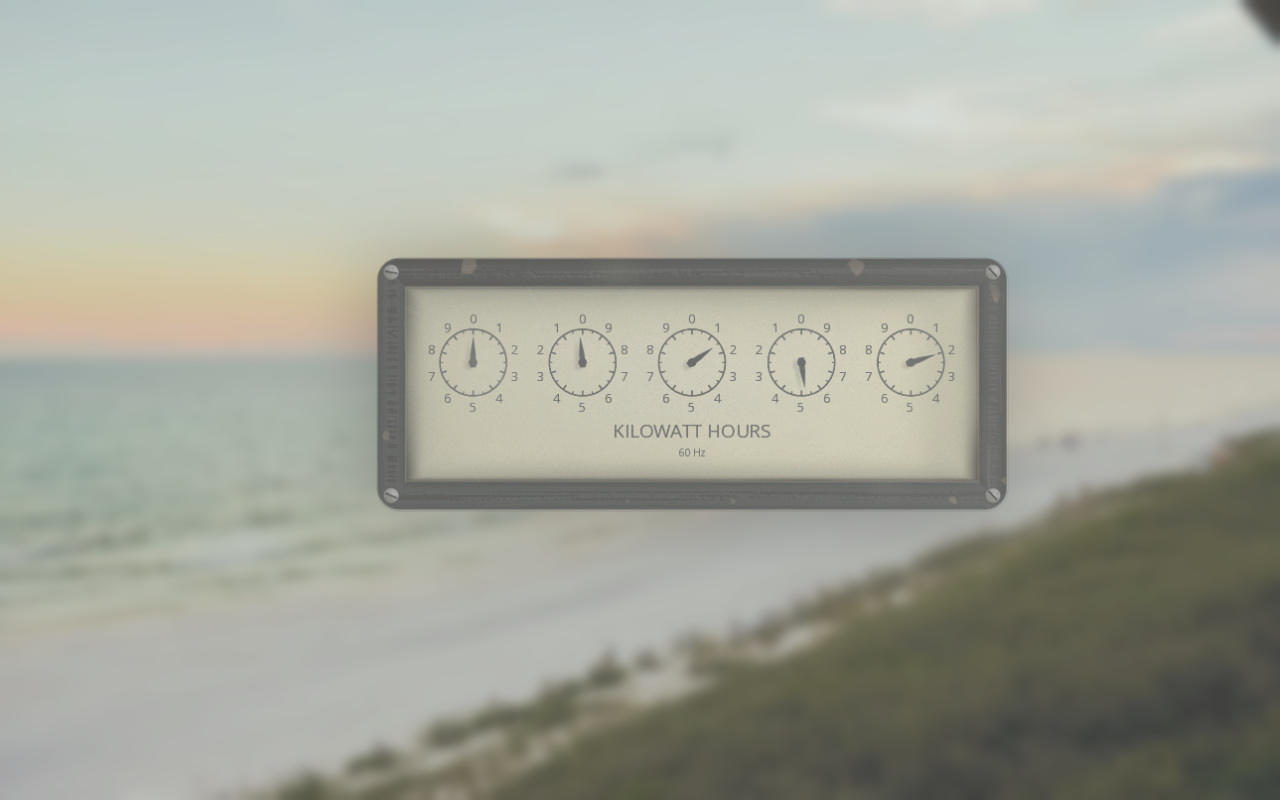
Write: 152; kWh
